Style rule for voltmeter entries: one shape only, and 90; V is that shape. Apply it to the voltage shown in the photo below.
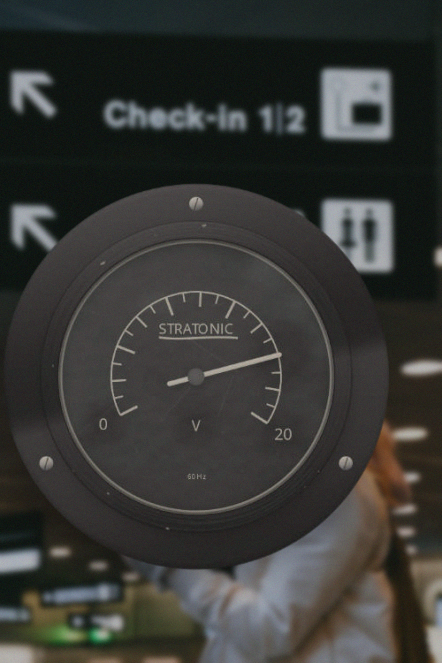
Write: 16; V
